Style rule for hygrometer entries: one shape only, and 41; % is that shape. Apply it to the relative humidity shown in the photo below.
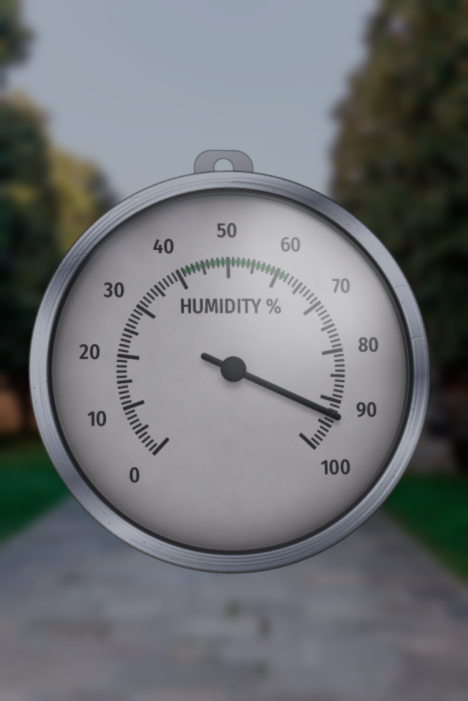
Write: 93; %
